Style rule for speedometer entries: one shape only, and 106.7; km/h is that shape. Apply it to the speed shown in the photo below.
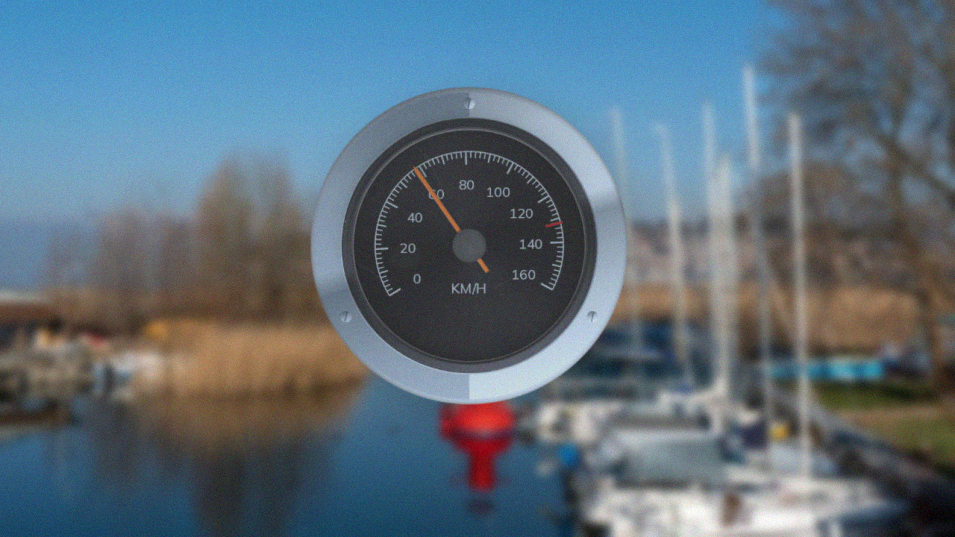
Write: 58; km/h
